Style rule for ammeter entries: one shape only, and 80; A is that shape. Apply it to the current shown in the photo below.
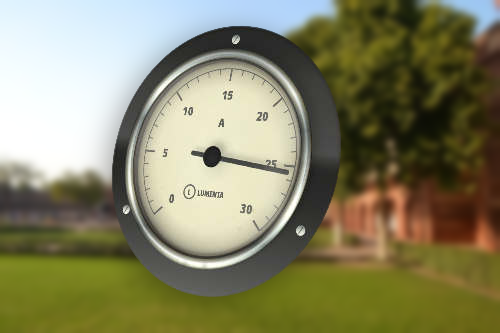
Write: 25.5; A
